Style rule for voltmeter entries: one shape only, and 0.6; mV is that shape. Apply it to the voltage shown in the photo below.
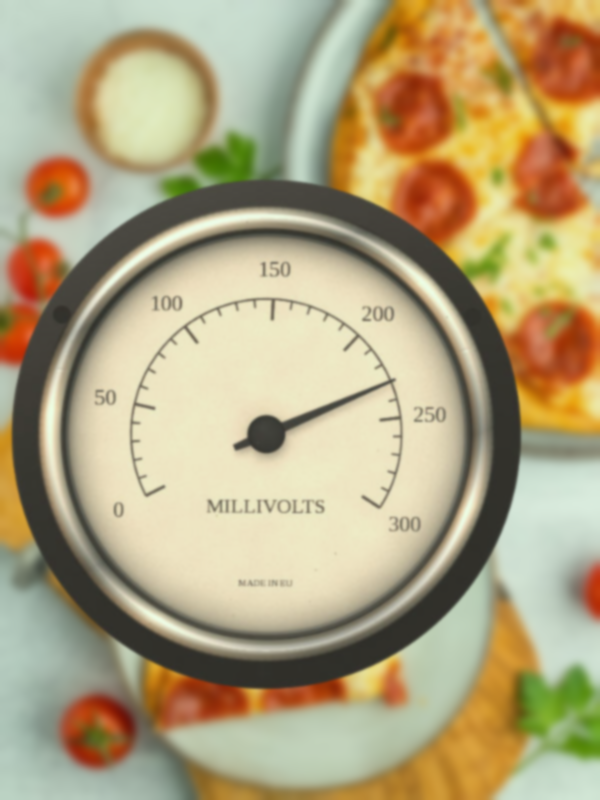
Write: 230; mV
